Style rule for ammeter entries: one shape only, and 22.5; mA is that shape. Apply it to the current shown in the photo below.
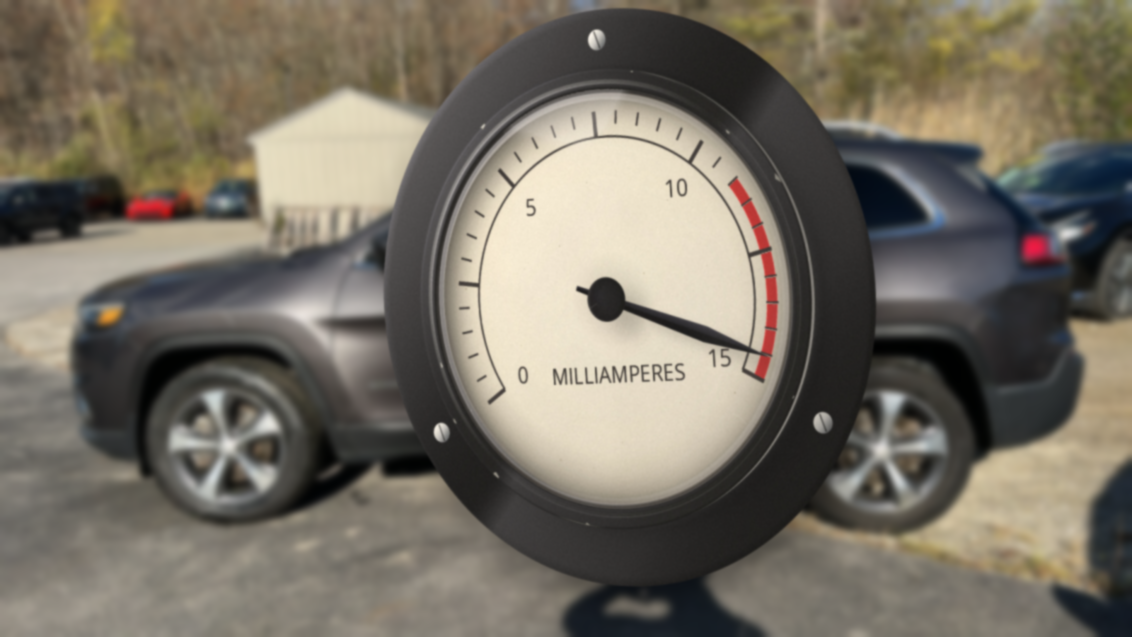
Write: 14.5; mA
